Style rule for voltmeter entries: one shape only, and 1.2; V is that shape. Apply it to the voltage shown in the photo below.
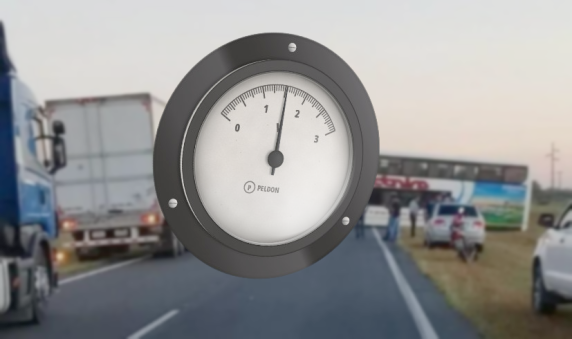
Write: 1.5; V
